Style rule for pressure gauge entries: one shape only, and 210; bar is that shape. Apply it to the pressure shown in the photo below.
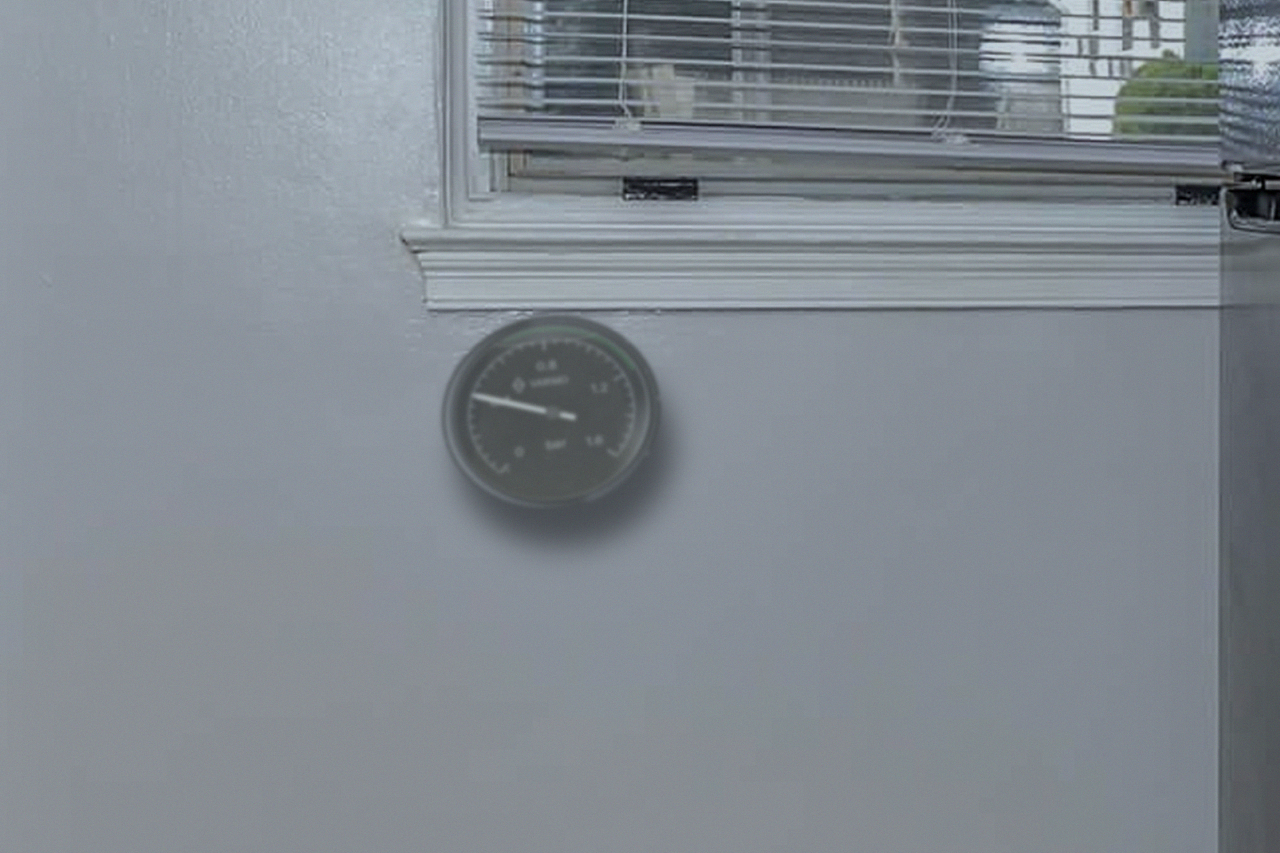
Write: 0.4; bar
